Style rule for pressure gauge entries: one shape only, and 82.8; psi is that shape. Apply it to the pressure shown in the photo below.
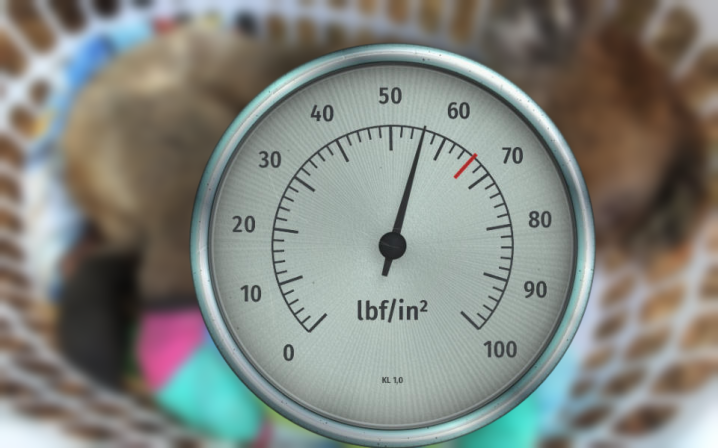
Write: 56; psi
